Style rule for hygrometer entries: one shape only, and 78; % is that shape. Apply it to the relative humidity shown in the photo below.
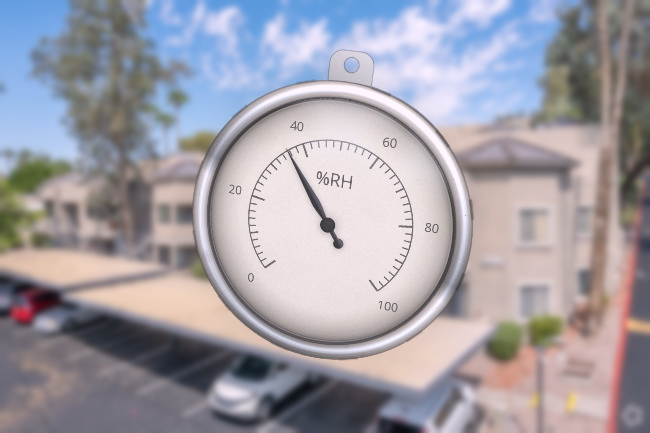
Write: 36; %
